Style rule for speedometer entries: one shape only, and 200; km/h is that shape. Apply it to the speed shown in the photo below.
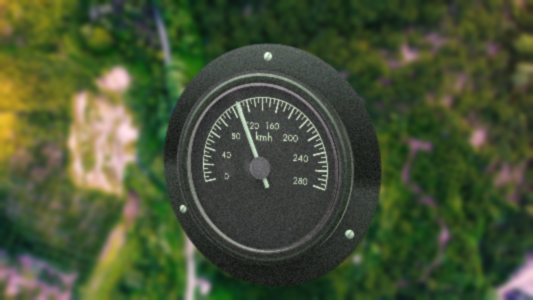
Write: 110; km/h
